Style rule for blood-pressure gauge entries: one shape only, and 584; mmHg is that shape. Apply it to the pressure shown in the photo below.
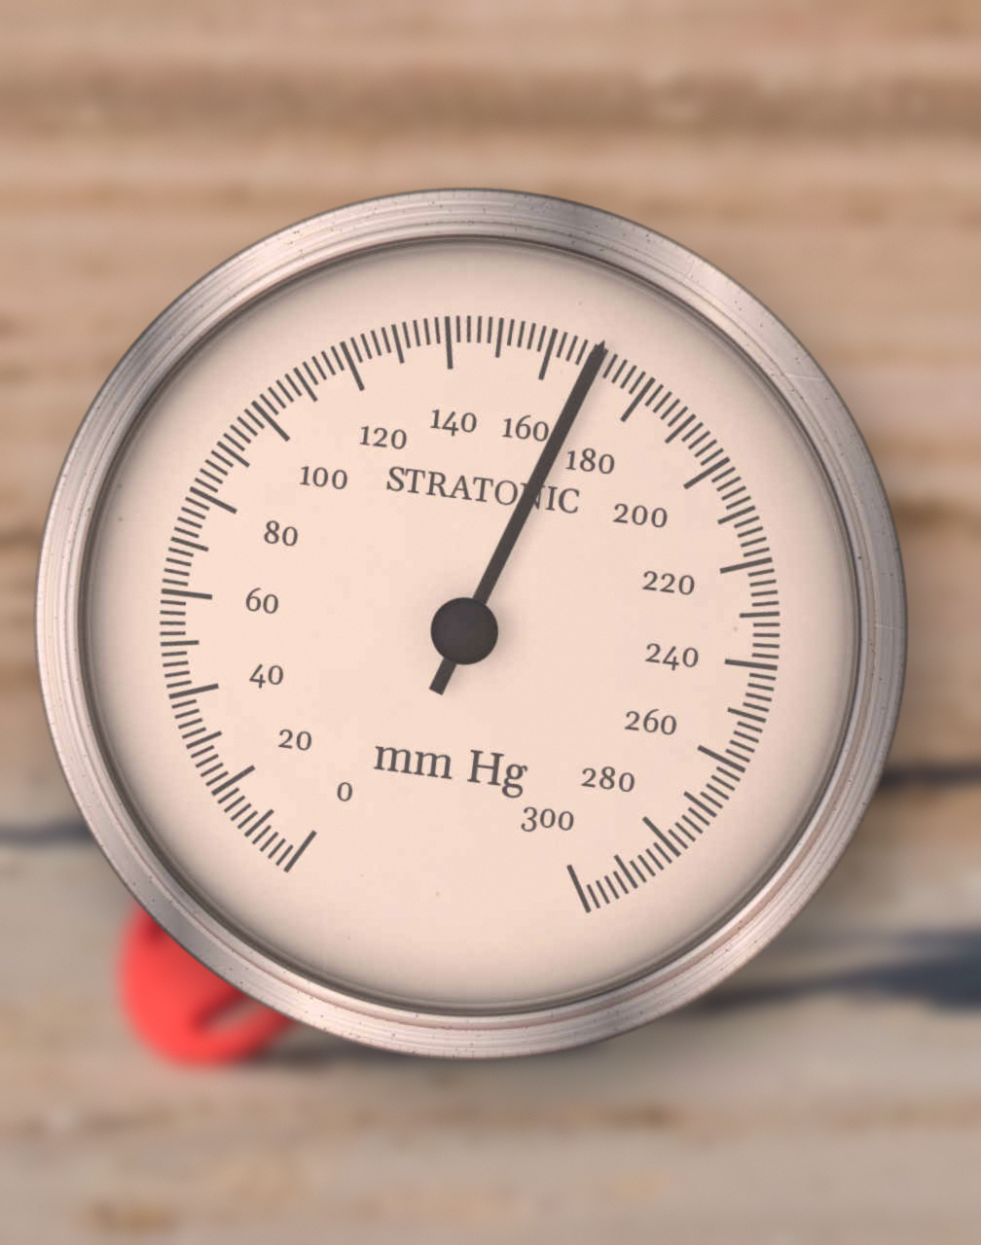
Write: 169; mmHg
